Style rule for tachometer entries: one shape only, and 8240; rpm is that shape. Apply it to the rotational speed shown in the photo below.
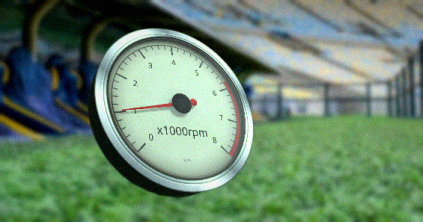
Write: 1000; rpm
